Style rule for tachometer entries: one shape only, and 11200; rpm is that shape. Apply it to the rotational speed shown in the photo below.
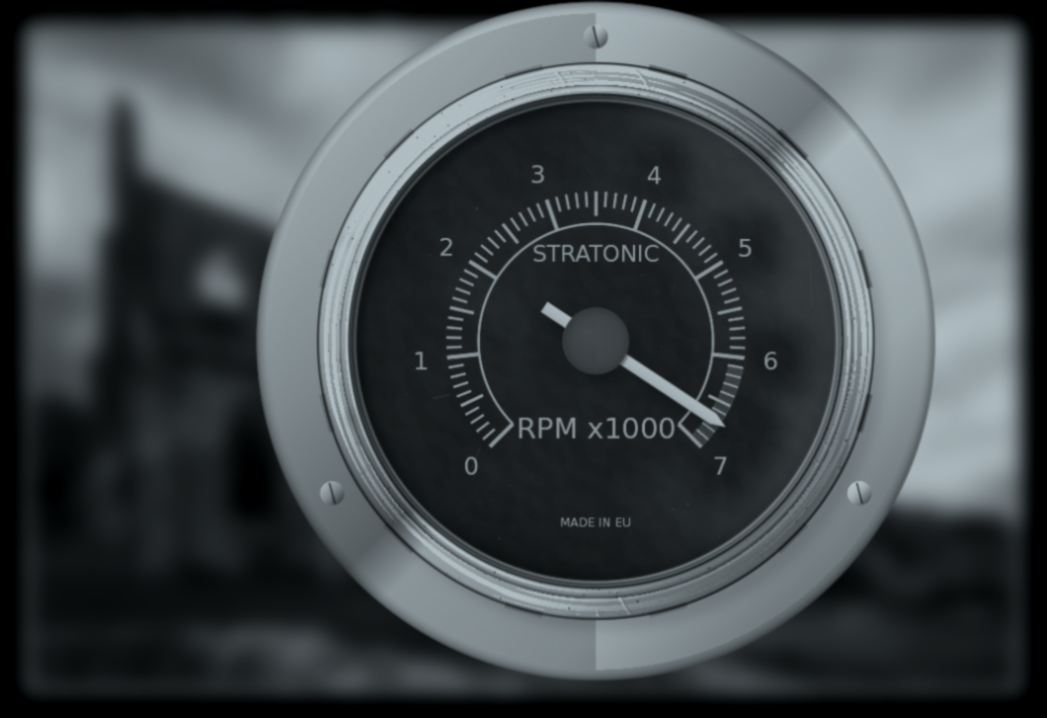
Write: 6700; rpm
